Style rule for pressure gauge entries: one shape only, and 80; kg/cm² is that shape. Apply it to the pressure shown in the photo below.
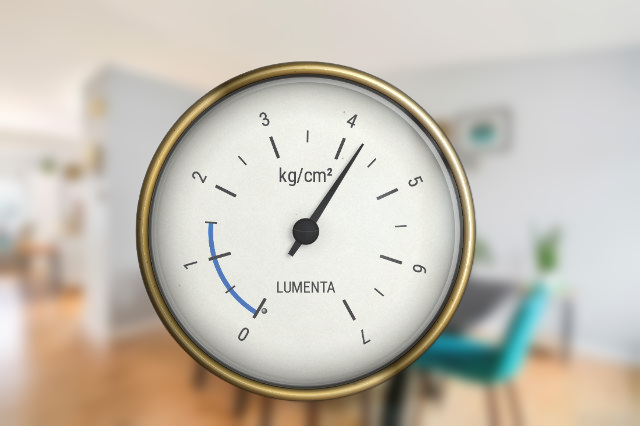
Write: 4.25; kg/cm²
